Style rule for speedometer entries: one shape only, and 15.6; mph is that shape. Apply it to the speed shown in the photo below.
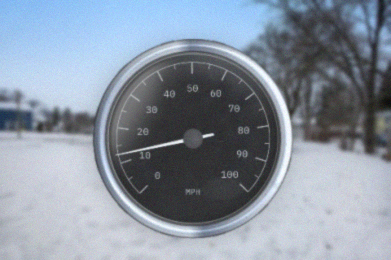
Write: 12.5; mph
